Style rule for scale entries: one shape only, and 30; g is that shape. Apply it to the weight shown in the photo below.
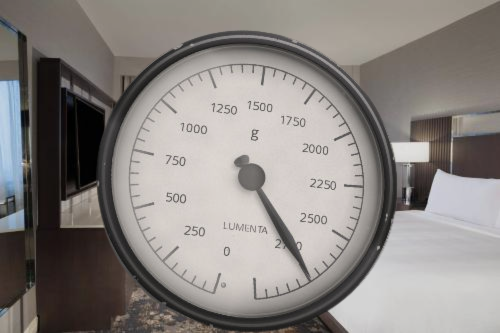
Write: 2750; g
